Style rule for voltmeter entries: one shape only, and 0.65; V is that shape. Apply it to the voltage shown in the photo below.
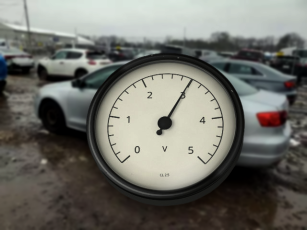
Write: 3; V
